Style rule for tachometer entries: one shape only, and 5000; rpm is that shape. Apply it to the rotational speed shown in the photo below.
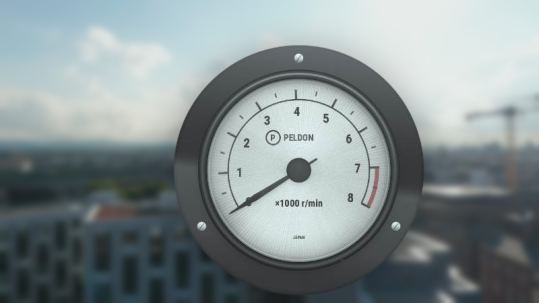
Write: 0; rpm
